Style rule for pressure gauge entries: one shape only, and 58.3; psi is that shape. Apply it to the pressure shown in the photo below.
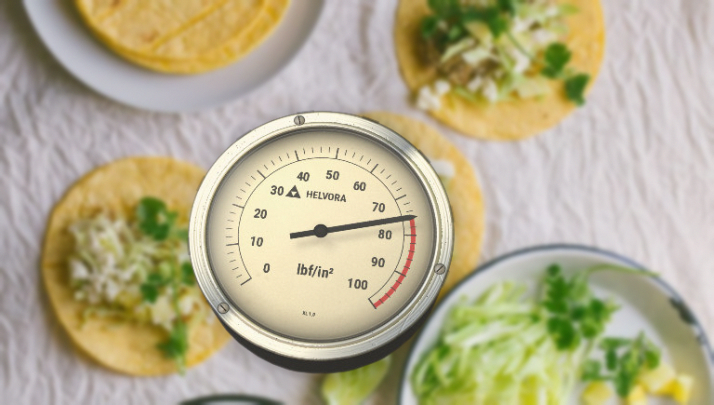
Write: 76; psi
